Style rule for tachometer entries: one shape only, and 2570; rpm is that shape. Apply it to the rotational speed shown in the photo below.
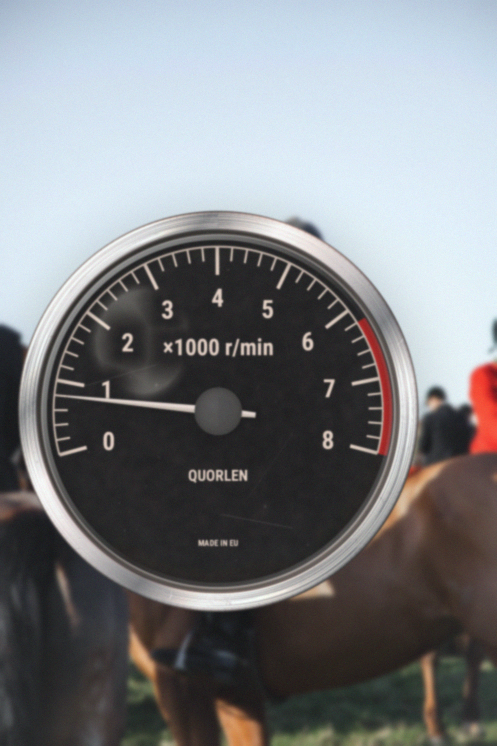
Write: 800; rpm
